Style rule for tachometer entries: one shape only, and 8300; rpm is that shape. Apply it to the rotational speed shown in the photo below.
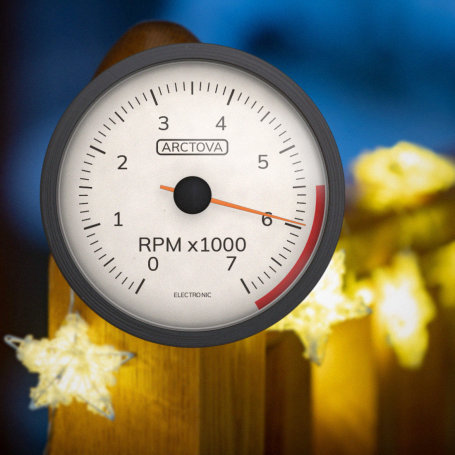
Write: 5950; rpm
